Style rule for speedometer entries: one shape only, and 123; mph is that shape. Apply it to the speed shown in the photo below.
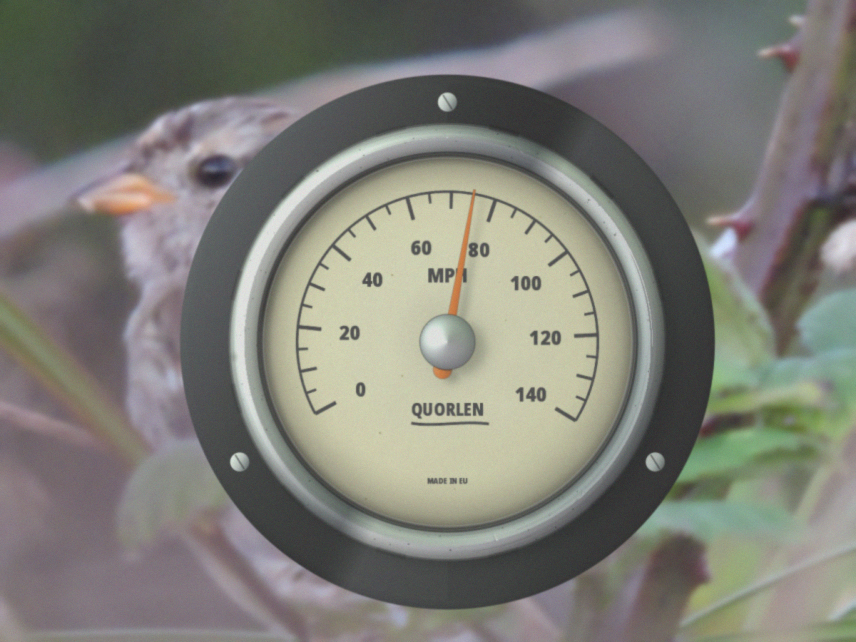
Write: 75; mph
